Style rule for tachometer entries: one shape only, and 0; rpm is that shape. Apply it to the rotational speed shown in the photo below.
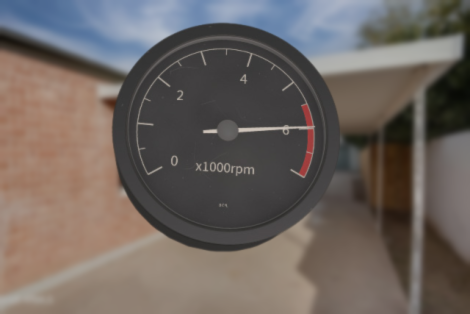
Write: 6000; rpm
